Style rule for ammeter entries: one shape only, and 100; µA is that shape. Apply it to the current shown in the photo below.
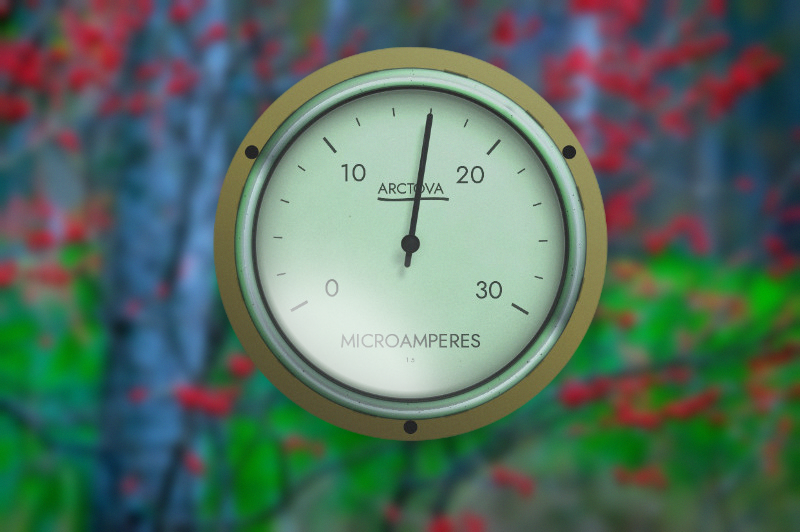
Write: 16; µA
